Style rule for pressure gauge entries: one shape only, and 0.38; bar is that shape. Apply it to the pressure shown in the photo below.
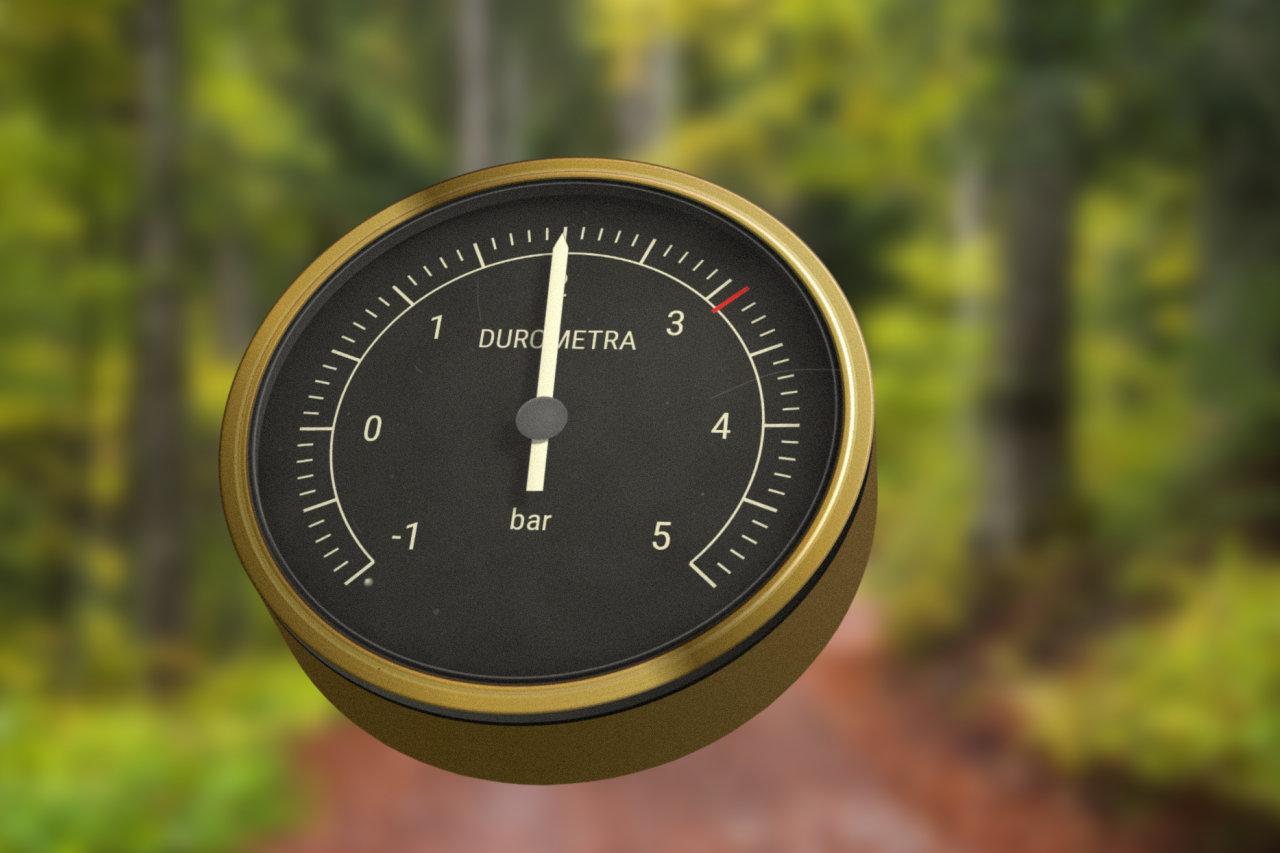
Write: 2; bar
